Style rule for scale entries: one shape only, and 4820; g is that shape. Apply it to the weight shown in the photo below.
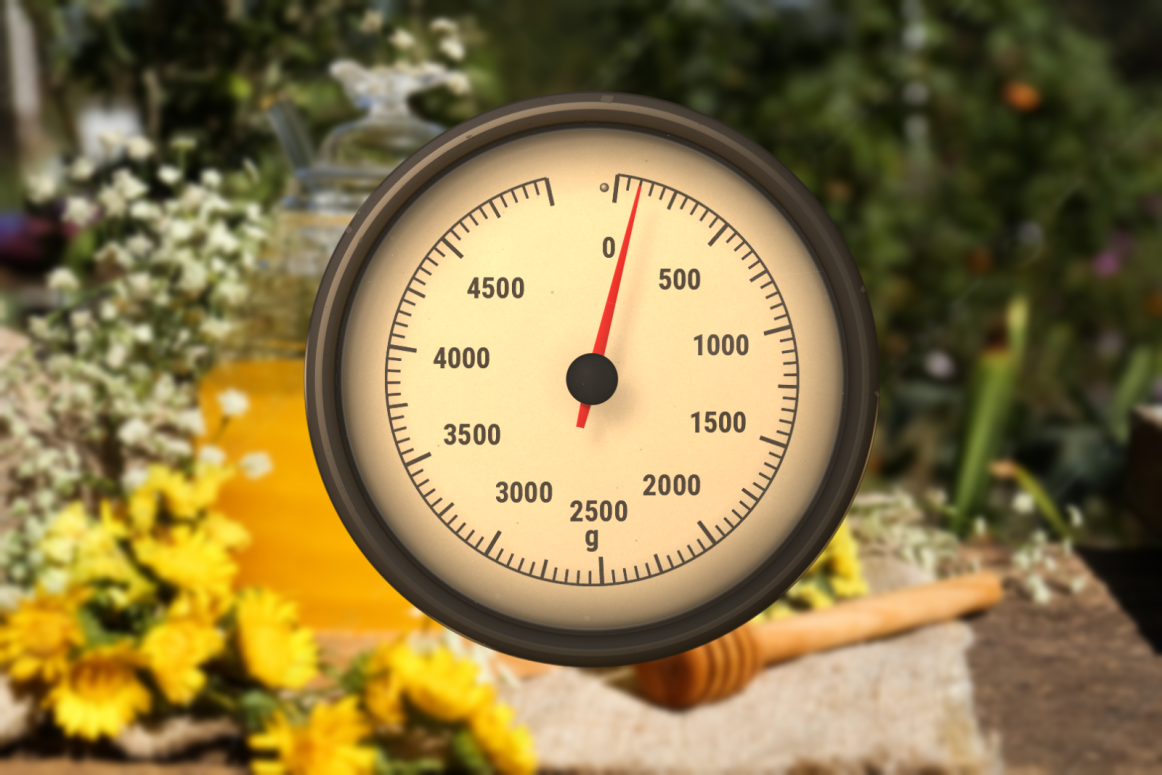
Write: 100; g
